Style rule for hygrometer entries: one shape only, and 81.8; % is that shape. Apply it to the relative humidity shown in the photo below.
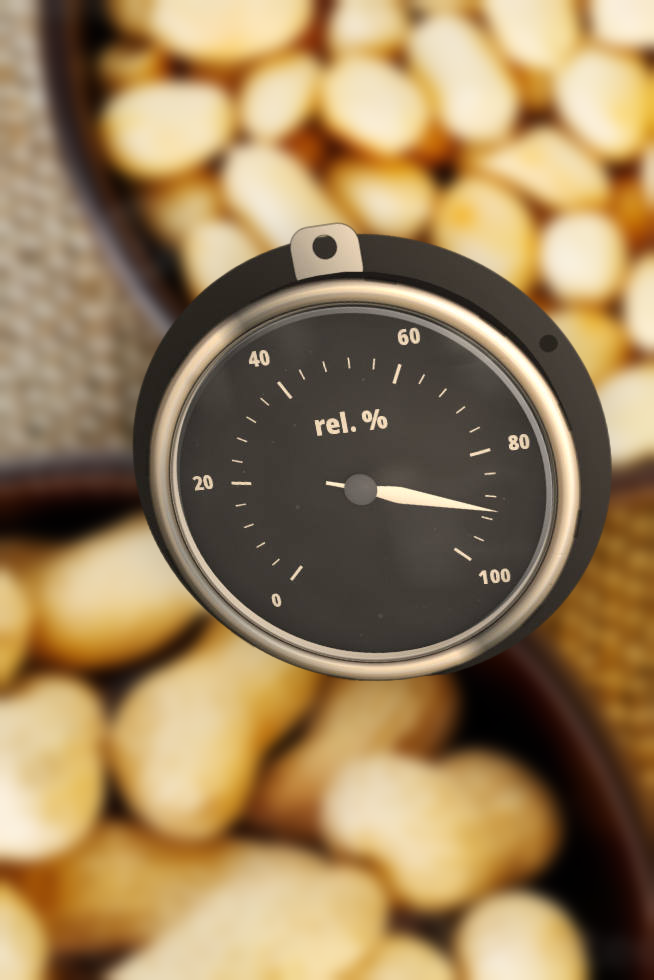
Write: 90; %
